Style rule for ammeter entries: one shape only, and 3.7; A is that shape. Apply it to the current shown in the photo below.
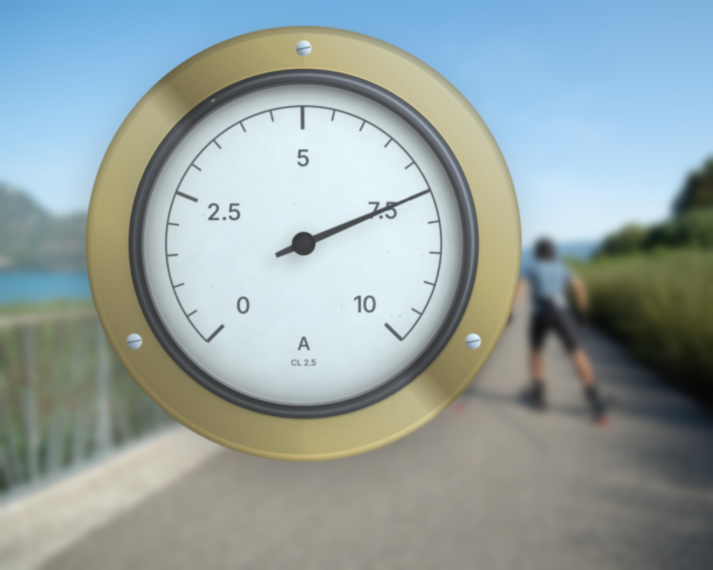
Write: 7.5; A
